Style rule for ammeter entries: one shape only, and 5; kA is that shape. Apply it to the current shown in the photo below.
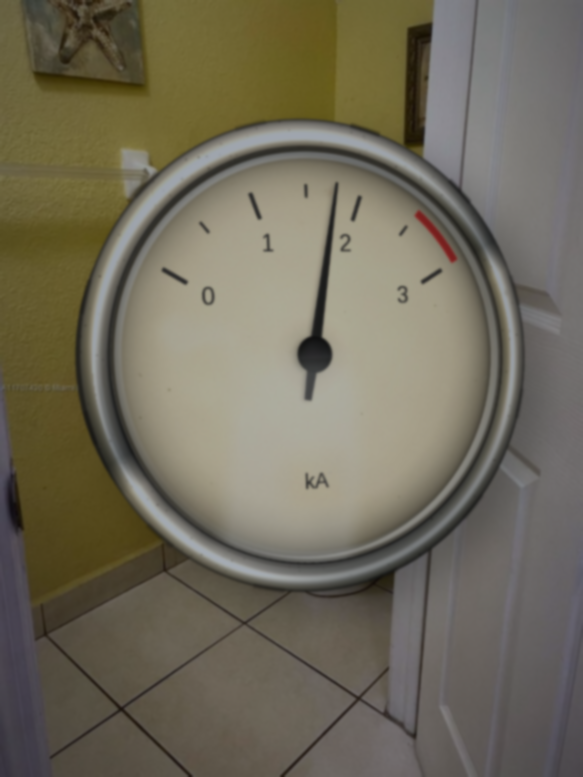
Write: 1.75; kA
